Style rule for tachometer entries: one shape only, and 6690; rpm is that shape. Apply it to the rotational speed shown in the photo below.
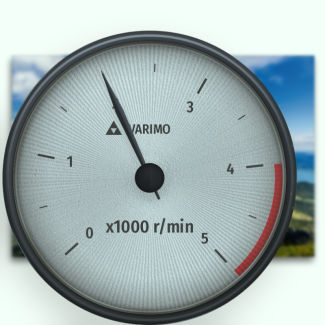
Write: 2000; rpm
